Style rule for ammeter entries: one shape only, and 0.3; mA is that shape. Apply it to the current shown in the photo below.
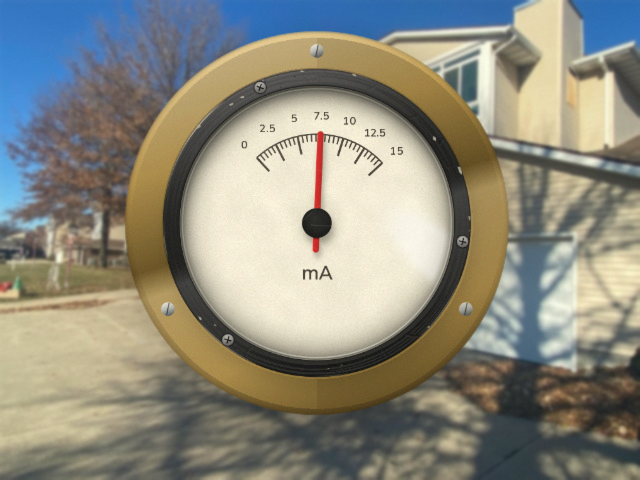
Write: 7.5; mA
